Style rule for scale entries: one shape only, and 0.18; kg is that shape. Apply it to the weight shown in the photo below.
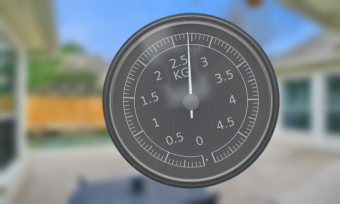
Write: 2.7; kg
